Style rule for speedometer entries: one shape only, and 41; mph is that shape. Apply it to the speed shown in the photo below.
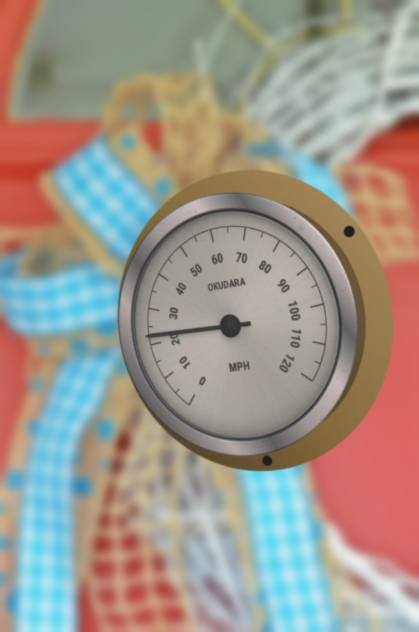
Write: 22.5; mph
